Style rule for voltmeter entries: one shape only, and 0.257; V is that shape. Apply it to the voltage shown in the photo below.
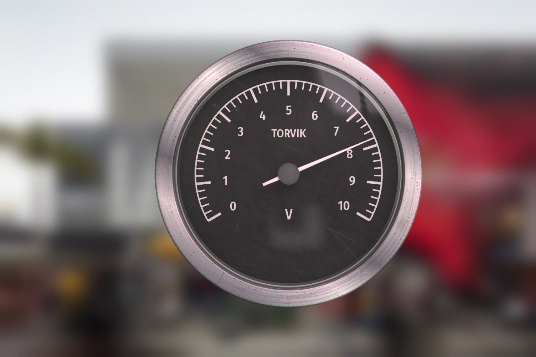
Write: 7.8; V
